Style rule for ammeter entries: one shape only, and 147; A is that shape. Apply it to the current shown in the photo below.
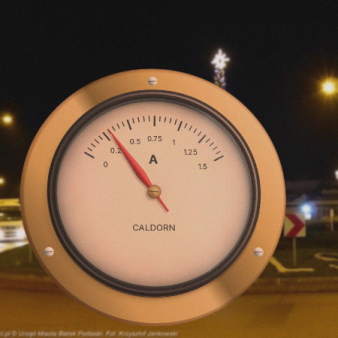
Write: 0.3; A
